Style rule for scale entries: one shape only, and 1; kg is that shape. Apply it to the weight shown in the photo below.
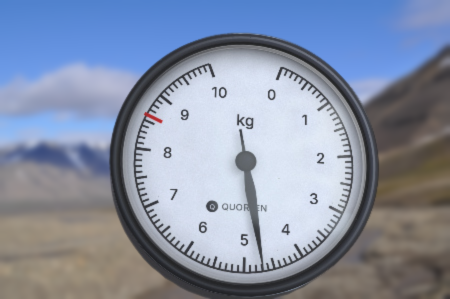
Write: 4.7; kg
